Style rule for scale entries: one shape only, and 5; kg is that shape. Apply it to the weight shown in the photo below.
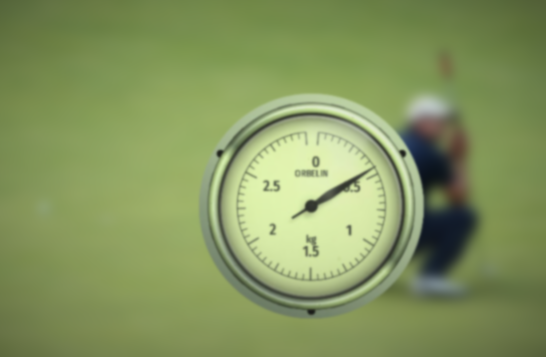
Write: 0.45; kg
